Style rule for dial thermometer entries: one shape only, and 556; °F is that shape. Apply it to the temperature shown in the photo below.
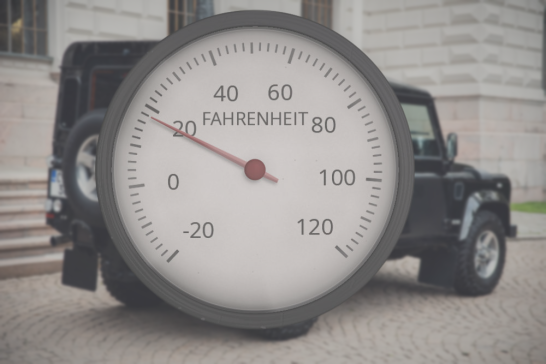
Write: 18; °F
